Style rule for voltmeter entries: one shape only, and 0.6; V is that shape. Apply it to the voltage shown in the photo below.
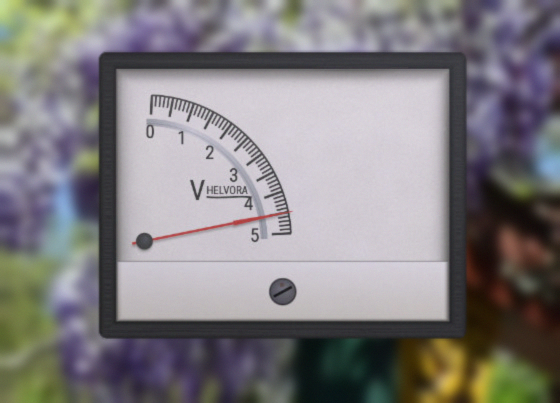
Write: 4.5; V
